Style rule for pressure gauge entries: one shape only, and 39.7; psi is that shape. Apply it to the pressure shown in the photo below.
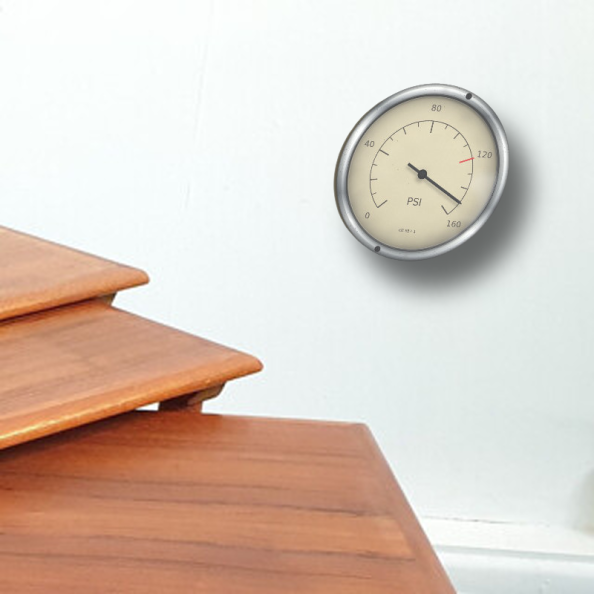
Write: 150; psi
